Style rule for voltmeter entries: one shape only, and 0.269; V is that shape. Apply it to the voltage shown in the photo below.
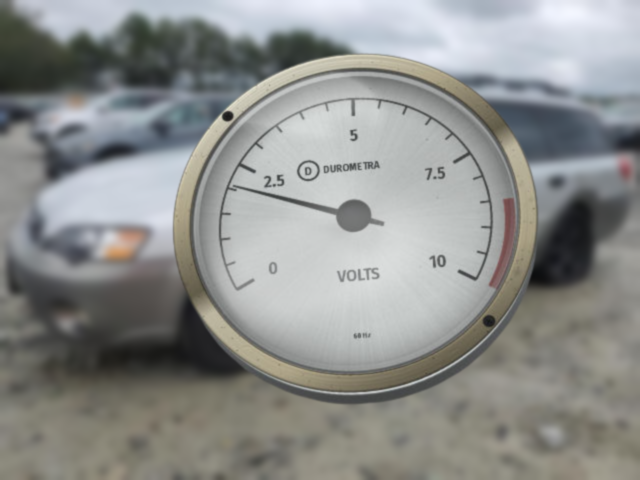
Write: 2; V
